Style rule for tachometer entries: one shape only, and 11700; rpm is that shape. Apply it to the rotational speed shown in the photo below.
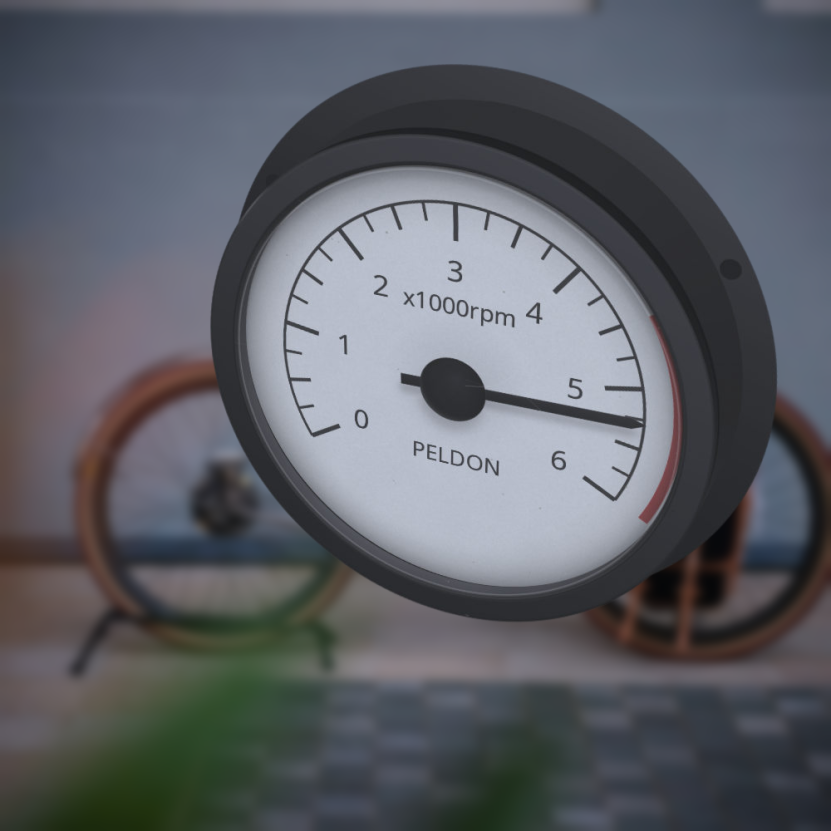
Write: 5250; rpm
